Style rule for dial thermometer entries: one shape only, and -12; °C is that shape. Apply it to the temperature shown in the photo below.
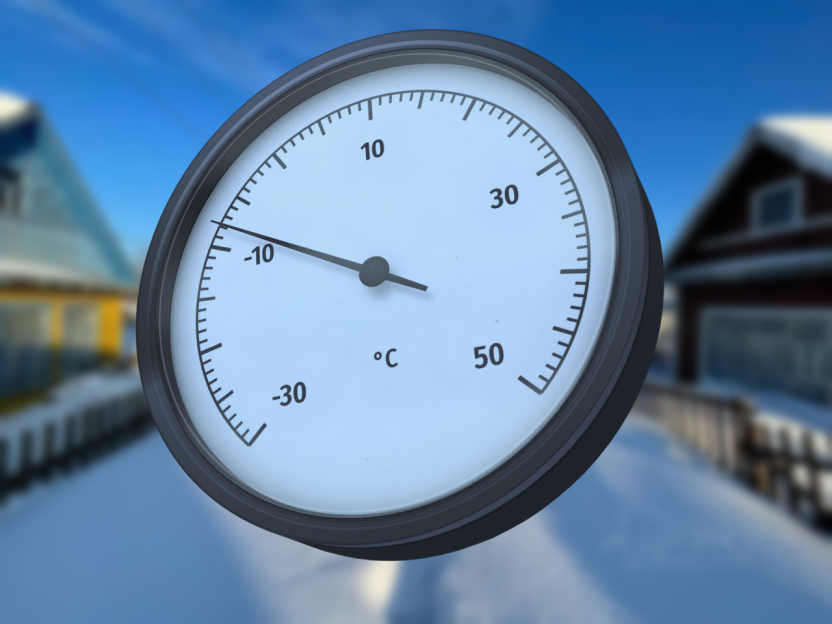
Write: -8; °C
